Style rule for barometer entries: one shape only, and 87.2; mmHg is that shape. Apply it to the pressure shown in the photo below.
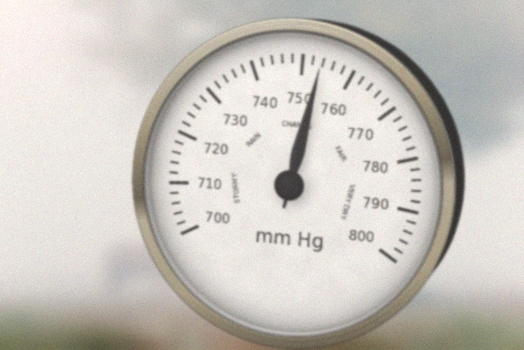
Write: 754; mmHg
